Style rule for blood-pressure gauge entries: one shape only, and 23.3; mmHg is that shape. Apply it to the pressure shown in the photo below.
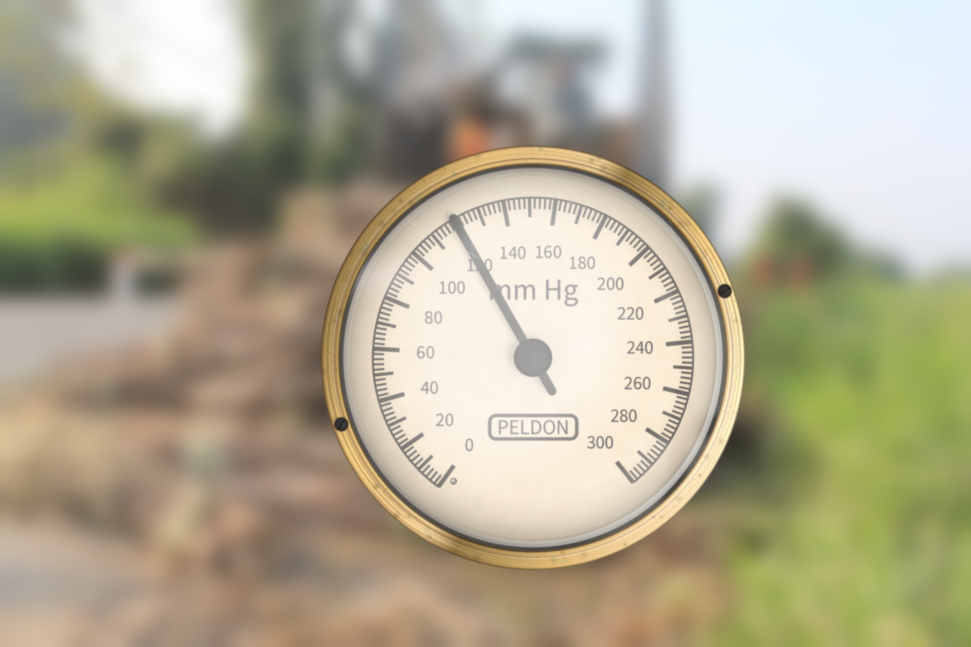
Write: 120; mmHg
